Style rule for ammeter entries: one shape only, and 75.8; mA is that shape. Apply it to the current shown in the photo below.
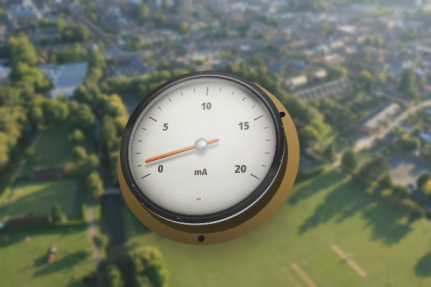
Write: 1; mA
